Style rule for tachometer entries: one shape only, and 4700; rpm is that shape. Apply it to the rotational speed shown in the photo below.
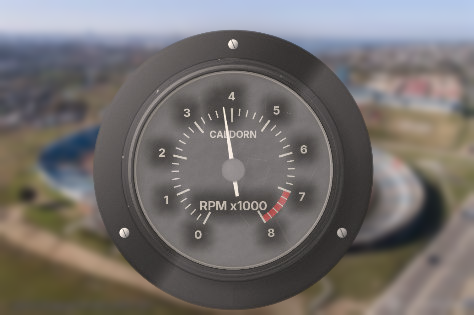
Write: 3800; rpm
